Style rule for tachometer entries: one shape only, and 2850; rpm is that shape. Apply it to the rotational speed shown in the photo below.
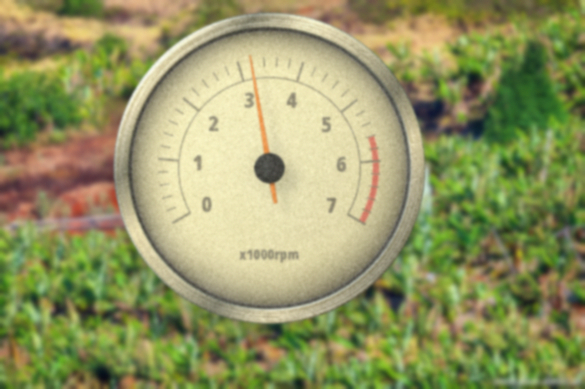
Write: 3200; rpm
